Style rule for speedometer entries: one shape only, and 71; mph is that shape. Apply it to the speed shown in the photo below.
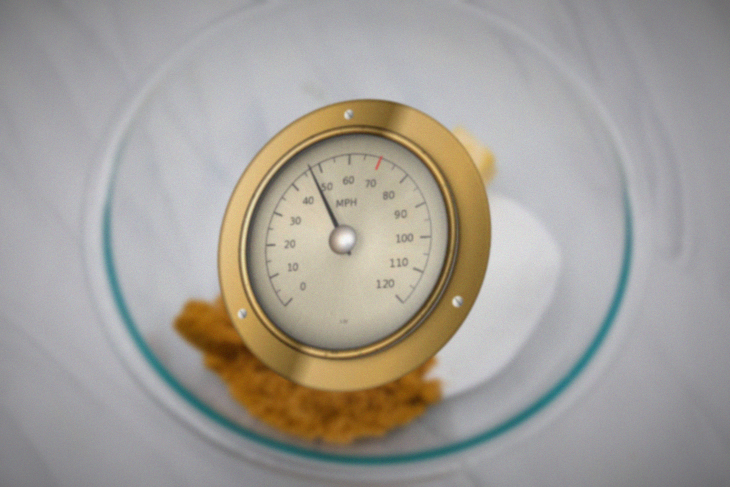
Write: 47.5; mph
